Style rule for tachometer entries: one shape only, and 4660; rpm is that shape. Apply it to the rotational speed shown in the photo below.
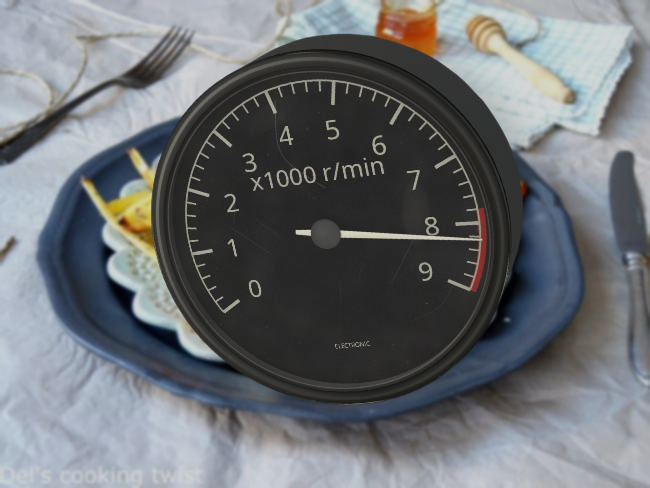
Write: 8200; rpm
